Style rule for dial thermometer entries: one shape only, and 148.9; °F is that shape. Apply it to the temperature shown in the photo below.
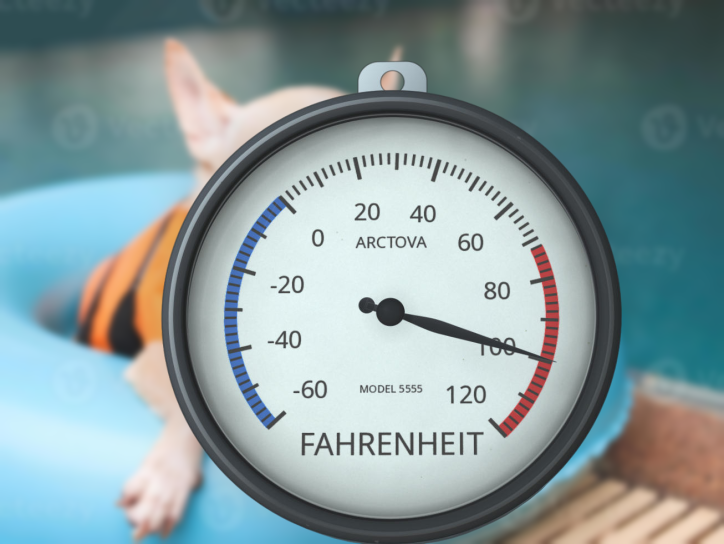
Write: 100; °F
